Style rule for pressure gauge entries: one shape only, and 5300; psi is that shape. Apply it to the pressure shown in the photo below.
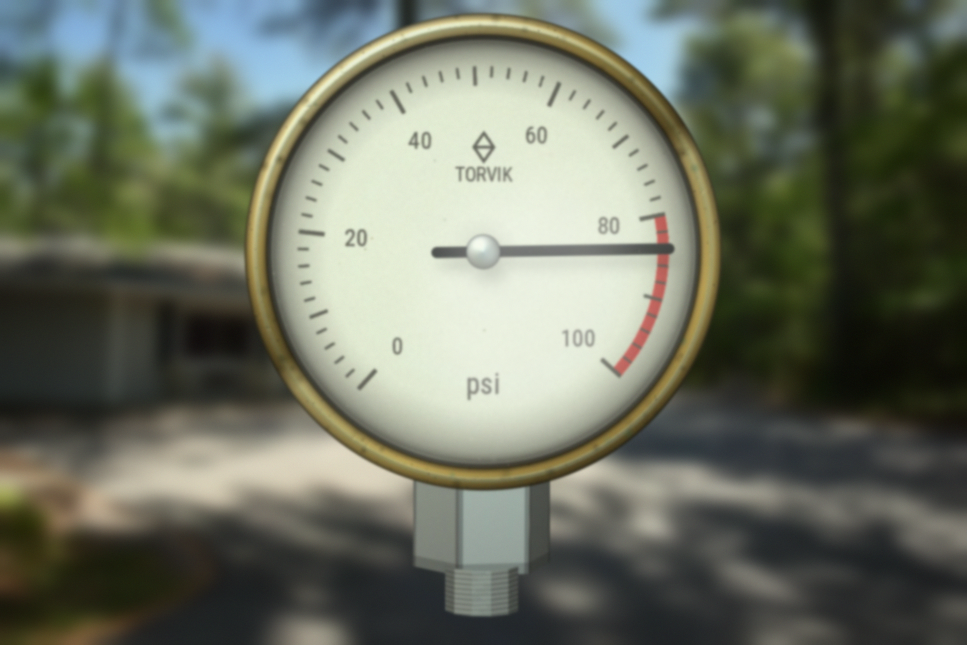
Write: 84; psi
